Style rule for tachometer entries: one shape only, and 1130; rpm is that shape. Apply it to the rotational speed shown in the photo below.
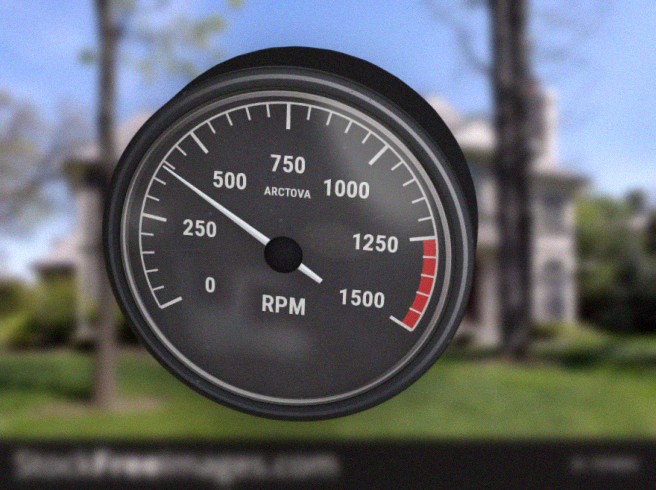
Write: 400; rpm
